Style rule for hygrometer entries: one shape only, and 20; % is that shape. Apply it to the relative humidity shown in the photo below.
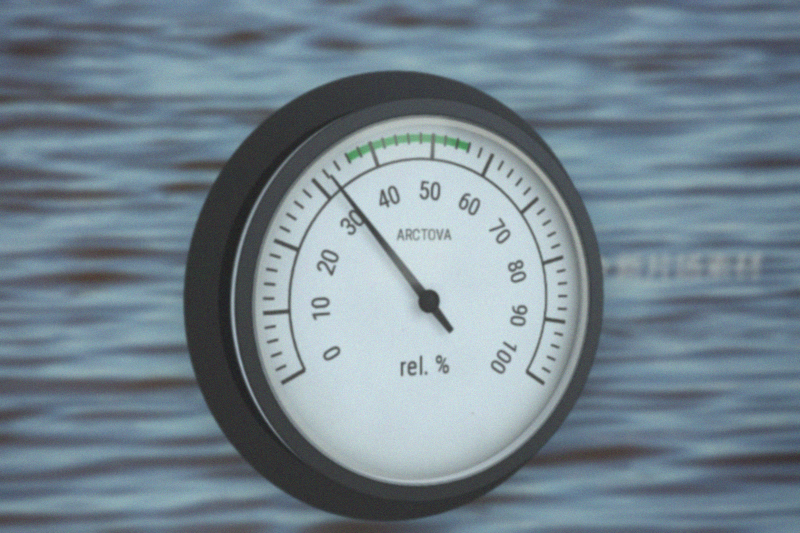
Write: 32; %
